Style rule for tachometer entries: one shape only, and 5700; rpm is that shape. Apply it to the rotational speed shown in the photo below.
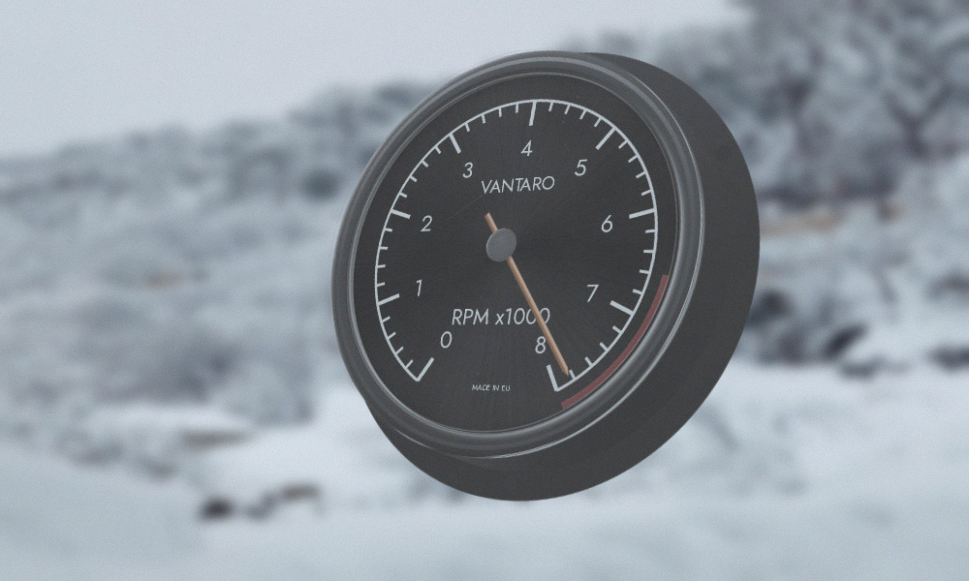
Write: 7800; rpm
